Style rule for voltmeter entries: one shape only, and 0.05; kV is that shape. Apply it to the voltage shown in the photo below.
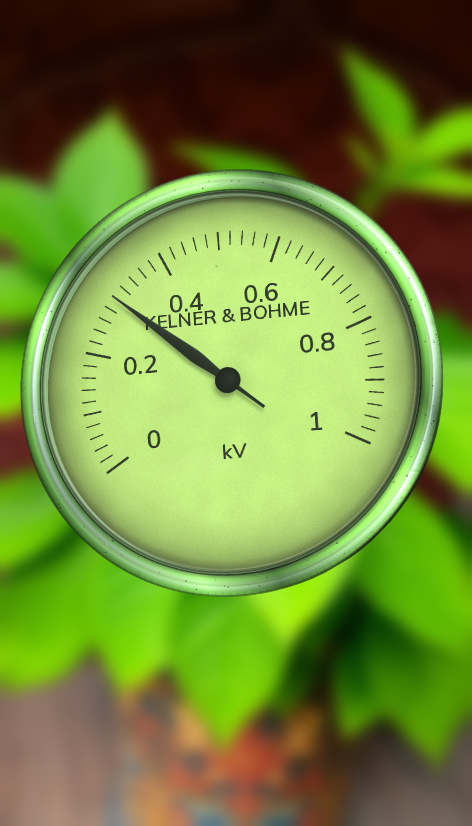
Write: 0.3; kV
